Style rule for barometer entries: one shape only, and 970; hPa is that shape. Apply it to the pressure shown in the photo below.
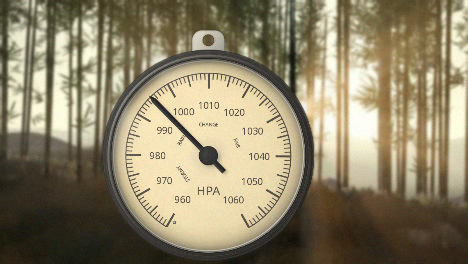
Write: 995; hPa
